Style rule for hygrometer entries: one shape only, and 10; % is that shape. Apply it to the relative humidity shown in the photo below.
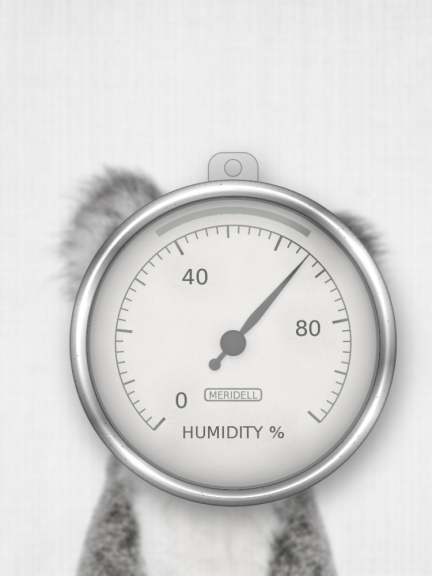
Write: 66; %
